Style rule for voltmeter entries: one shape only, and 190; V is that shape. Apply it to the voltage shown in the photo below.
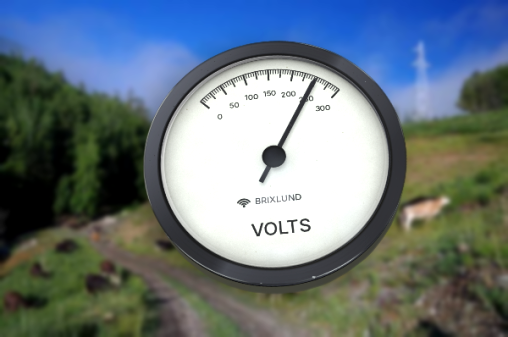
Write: 250; V
